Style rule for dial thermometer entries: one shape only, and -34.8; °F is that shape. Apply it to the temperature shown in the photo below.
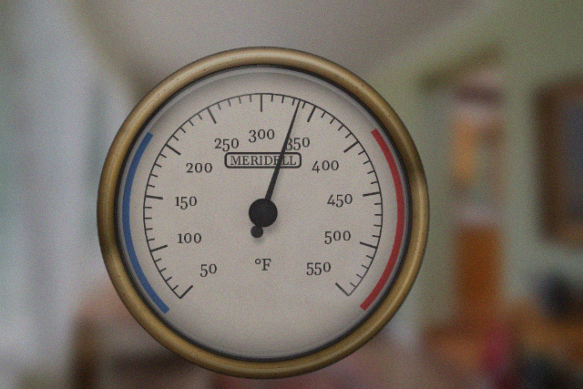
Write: 335; °F
